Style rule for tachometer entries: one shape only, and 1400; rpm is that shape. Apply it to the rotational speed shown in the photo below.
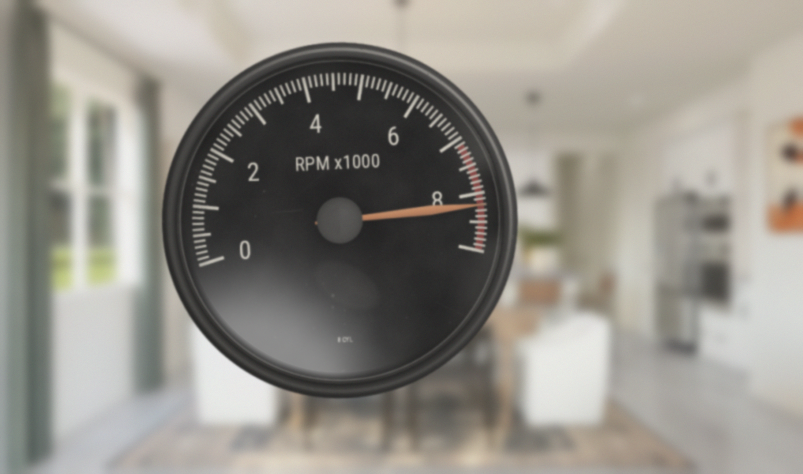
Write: 8200; rpm
